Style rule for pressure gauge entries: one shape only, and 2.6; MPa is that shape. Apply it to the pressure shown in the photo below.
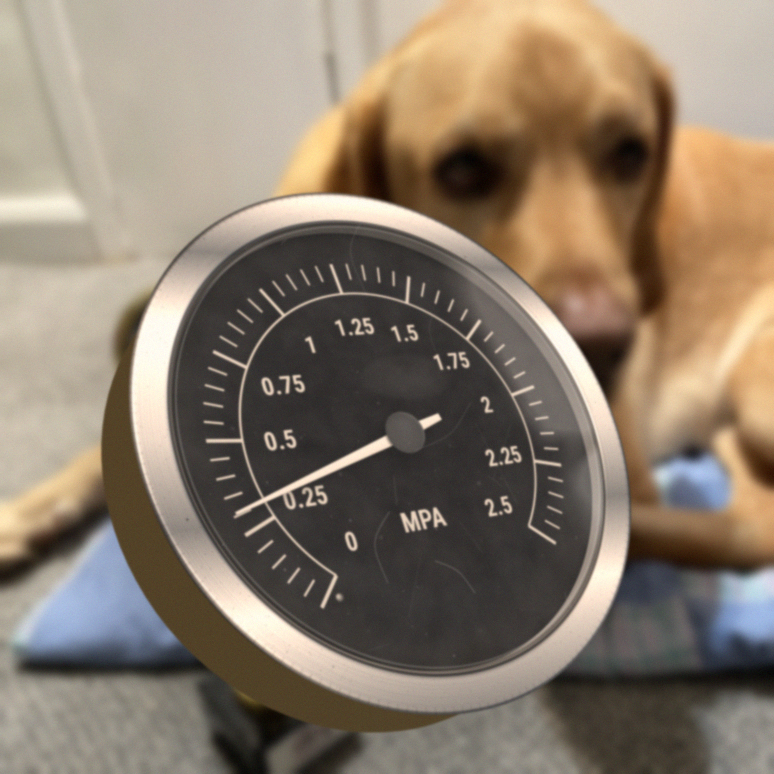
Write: 0.3; MPa
